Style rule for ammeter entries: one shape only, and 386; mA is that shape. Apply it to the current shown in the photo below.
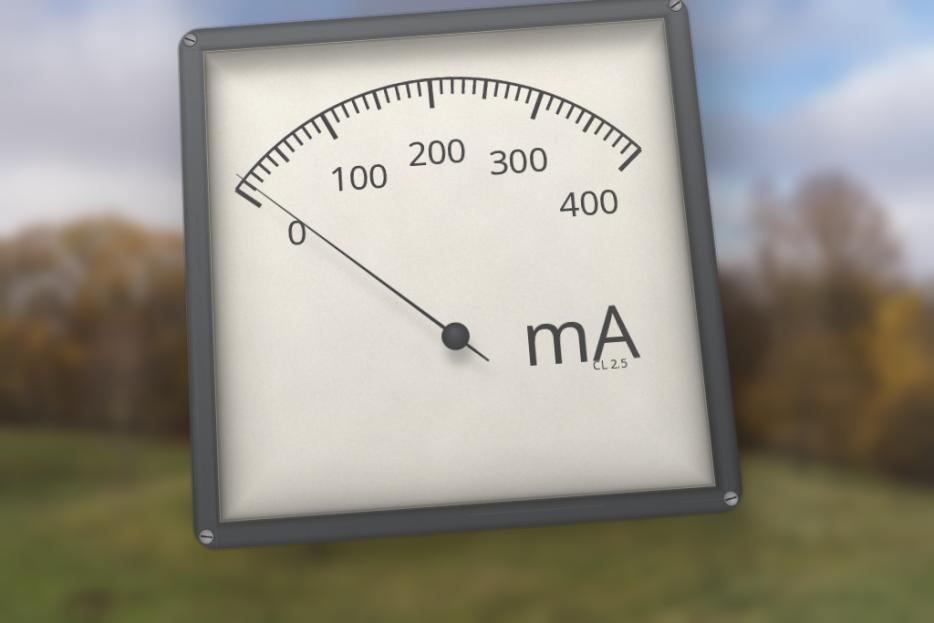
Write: 10; mA
